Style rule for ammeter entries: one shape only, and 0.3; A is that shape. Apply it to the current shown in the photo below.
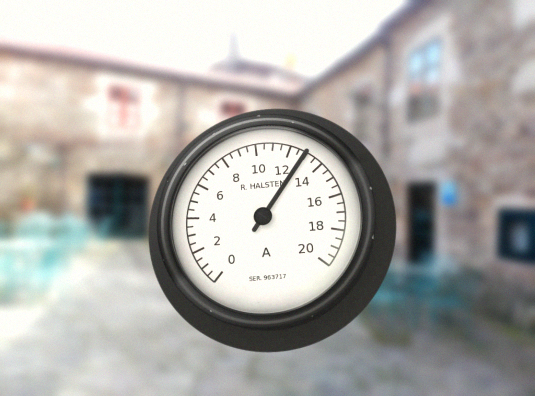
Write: 13; A
